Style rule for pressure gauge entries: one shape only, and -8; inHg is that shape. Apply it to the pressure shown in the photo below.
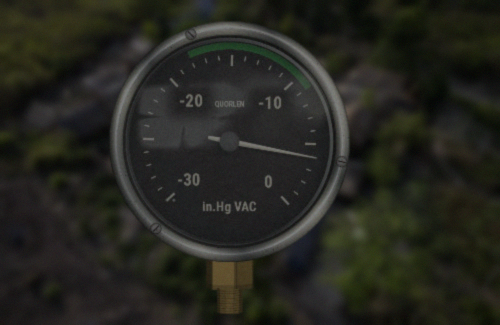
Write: -4; inHg
